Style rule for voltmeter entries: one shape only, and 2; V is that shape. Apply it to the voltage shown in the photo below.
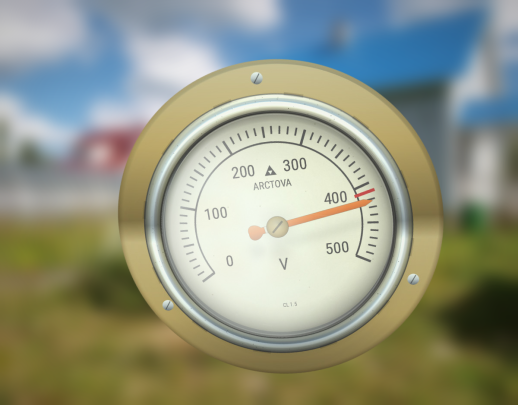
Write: 420; V
